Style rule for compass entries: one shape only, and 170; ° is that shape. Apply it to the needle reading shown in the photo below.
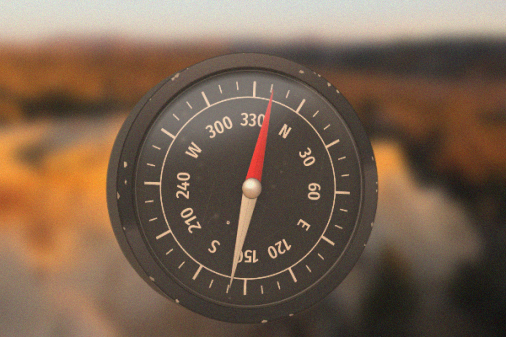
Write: 340; °
